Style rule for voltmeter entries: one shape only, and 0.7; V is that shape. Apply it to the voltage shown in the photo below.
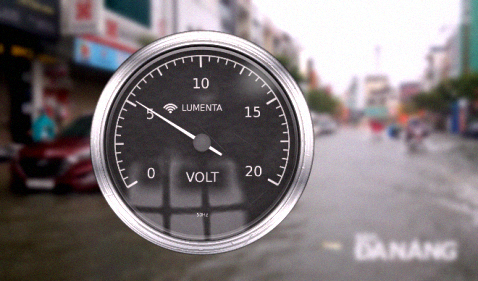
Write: 5.25; V
